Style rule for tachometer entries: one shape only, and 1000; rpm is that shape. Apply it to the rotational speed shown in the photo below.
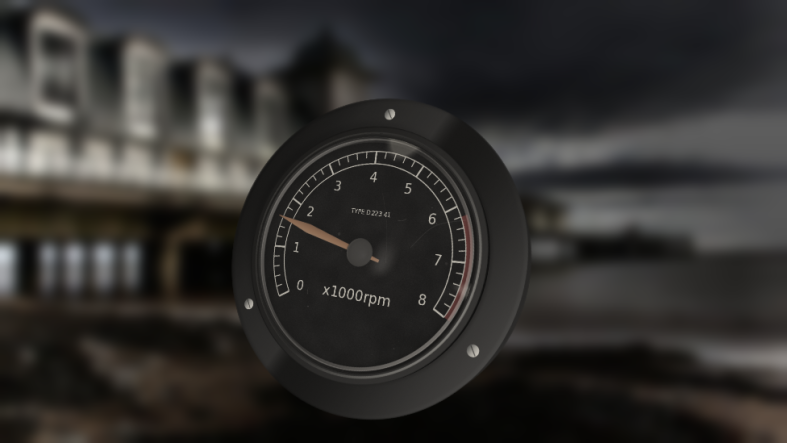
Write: 1600; rpm
